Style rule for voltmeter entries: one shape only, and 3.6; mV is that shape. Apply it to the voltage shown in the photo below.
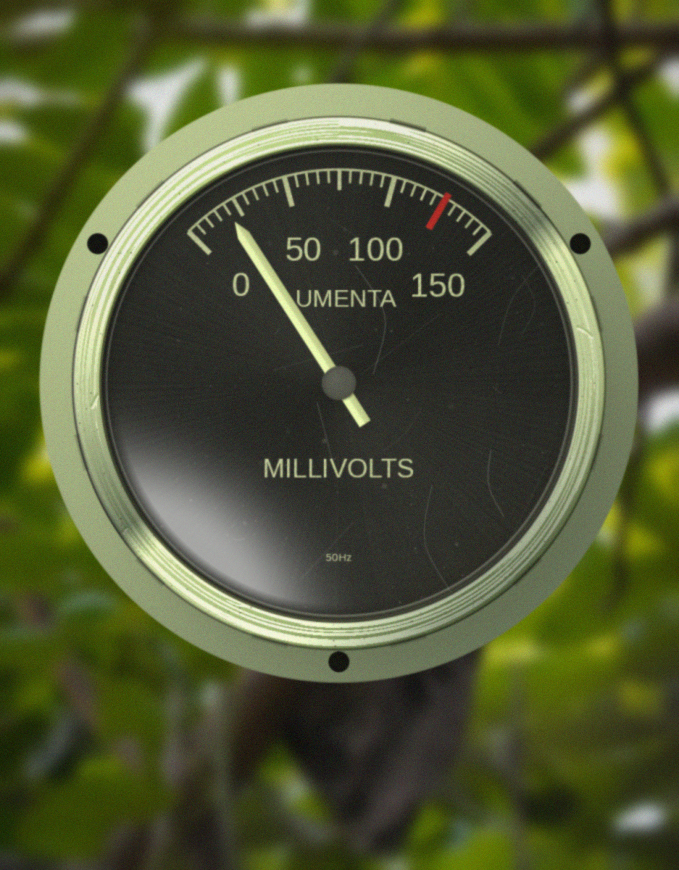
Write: 20; mV
